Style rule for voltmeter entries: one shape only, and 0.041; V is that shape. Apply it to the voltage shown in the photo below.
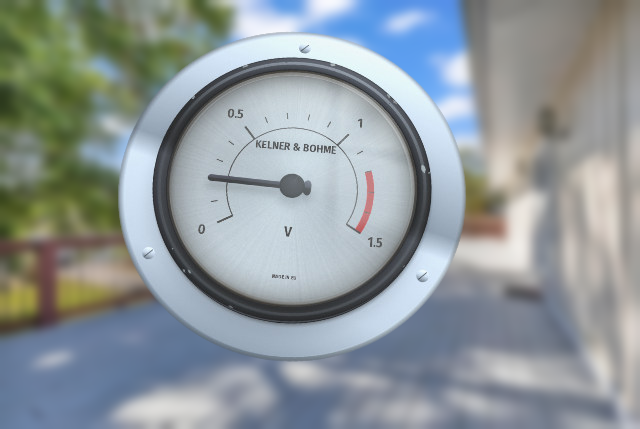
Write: 0.2; V
